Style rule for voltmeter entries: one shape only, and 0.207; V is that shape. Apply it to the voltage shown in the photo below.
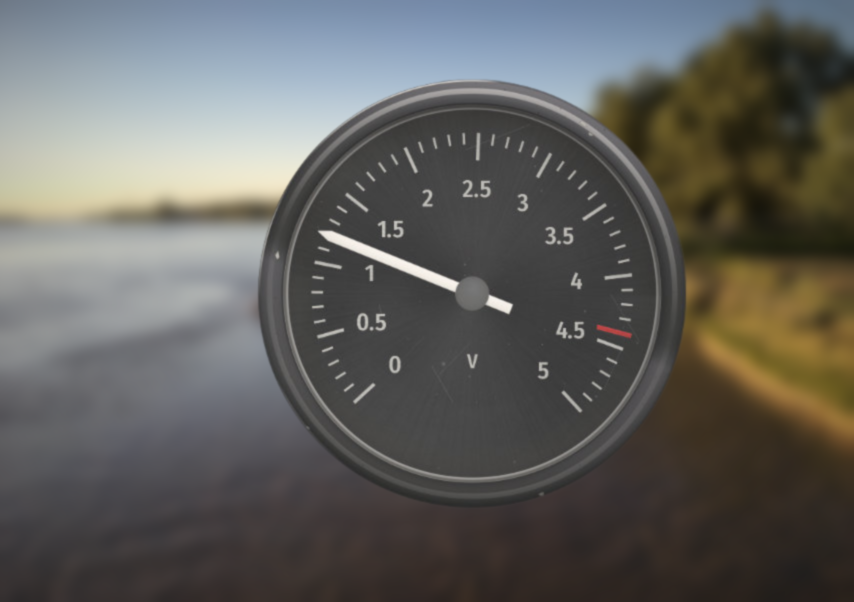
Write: 1.2; V
